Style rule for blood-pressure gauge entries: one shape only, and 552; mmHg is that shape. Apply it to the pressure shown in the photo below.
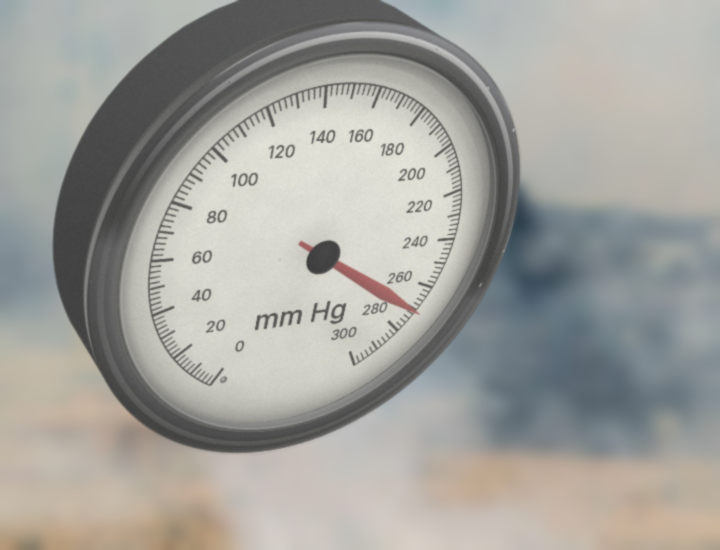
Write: 270; mmHg
